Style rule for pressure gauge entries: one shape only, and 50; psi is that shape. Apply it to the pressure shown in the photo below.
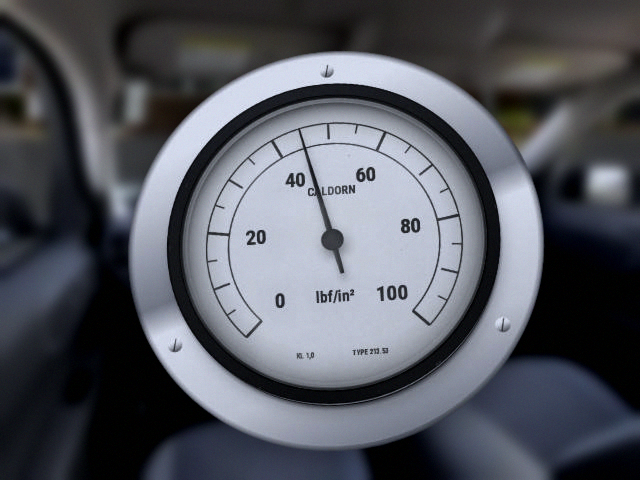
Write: 45; psi
